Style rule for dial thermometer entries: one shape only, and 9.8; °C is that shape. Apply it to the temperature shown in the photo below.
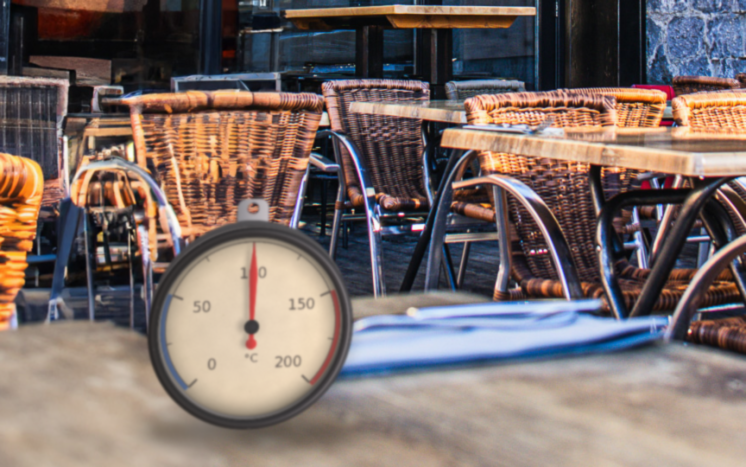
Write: 100; °C
